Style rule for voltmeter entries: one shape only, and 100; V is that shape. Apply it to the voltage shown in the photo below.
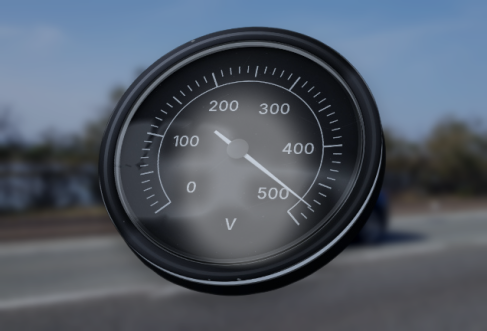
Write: 480; V
